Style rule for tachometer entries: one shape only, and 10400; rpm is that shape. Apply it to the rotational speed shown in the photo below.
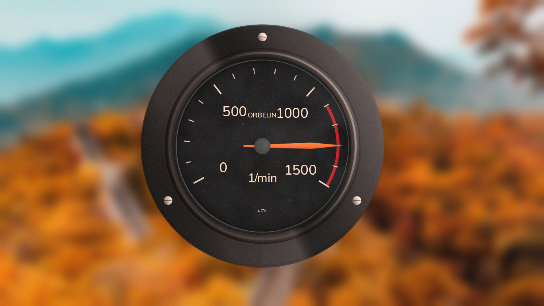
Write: 1300; rpm
